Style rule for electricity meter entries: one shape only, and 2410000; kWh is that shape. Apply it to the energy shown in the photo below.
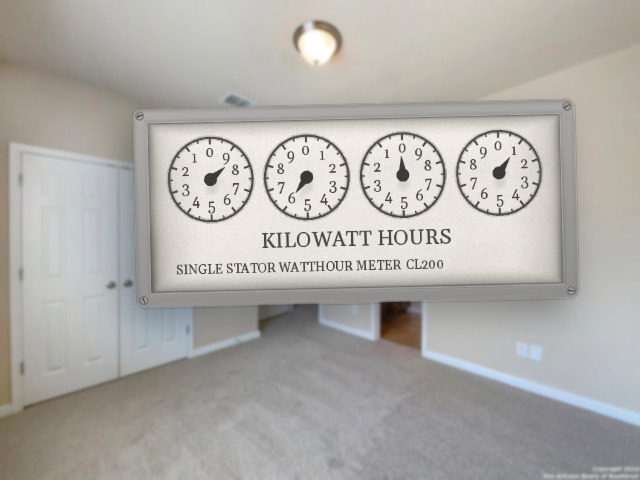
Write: 8601; kWh
